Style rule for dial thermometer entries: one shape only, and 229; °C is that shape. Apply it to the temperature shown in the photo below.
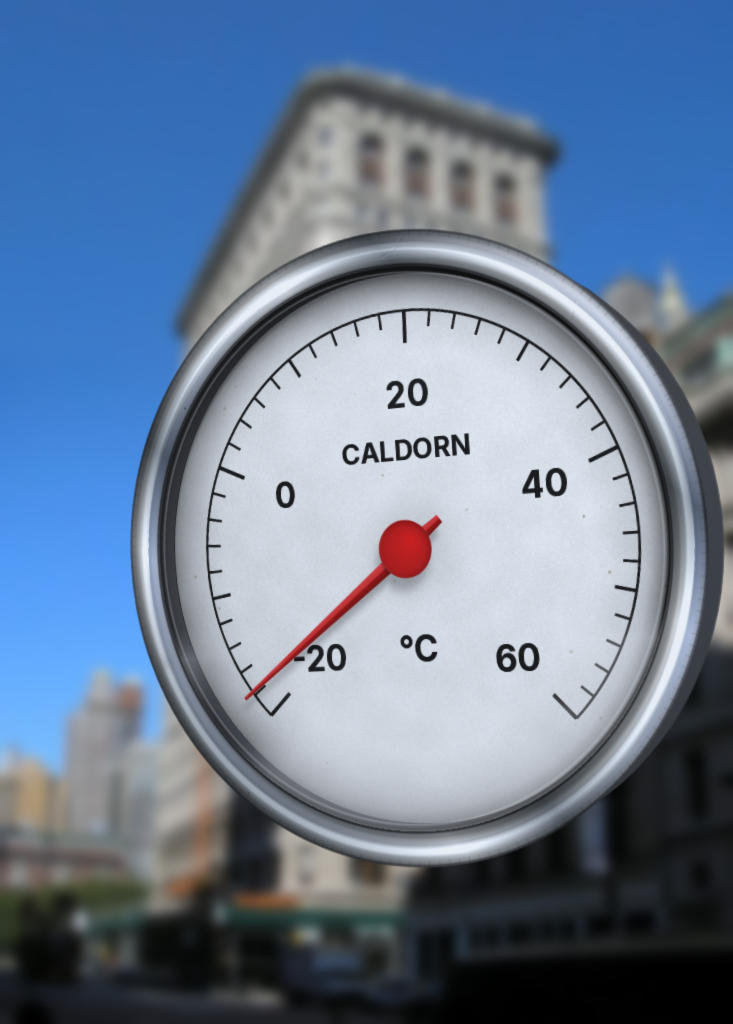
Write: -18; °C
